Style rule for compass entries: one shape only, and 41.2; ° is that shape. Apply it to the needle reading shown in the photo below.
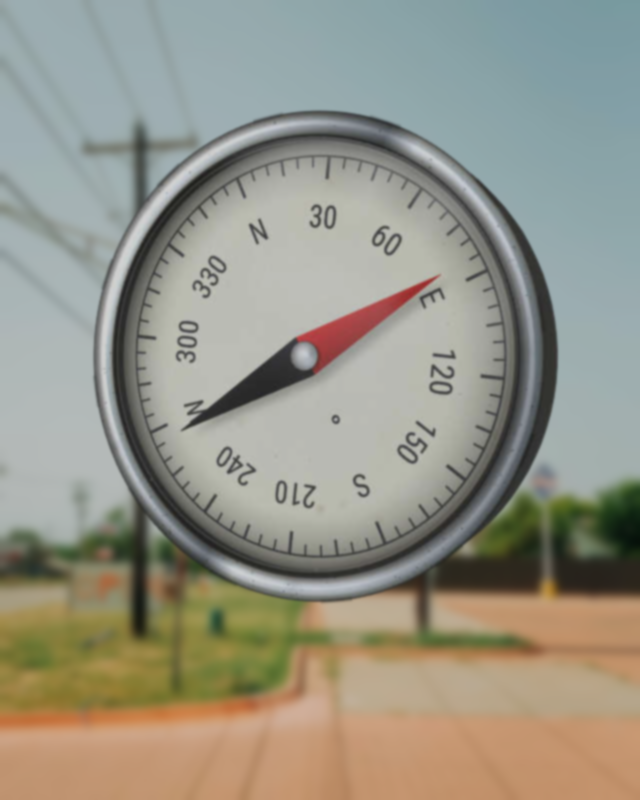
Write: 85; °
